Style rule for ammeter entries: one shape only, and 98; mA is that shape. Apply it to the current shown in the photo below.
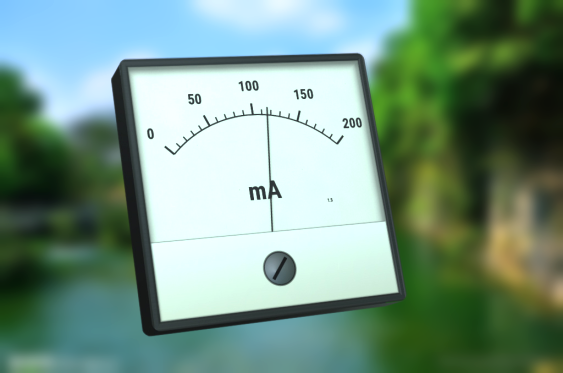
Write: 115; mA
